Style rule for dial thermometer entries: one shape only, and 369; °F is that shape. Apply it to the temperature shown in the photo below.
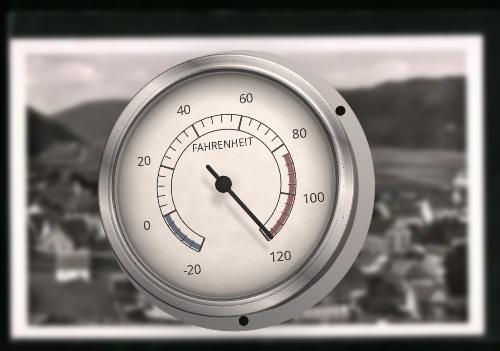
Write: 118; °F
